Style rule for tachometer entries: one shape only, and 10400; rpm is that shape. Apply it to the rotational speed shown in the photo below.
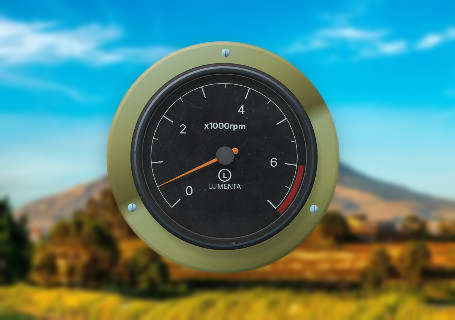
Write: 500; rpm
